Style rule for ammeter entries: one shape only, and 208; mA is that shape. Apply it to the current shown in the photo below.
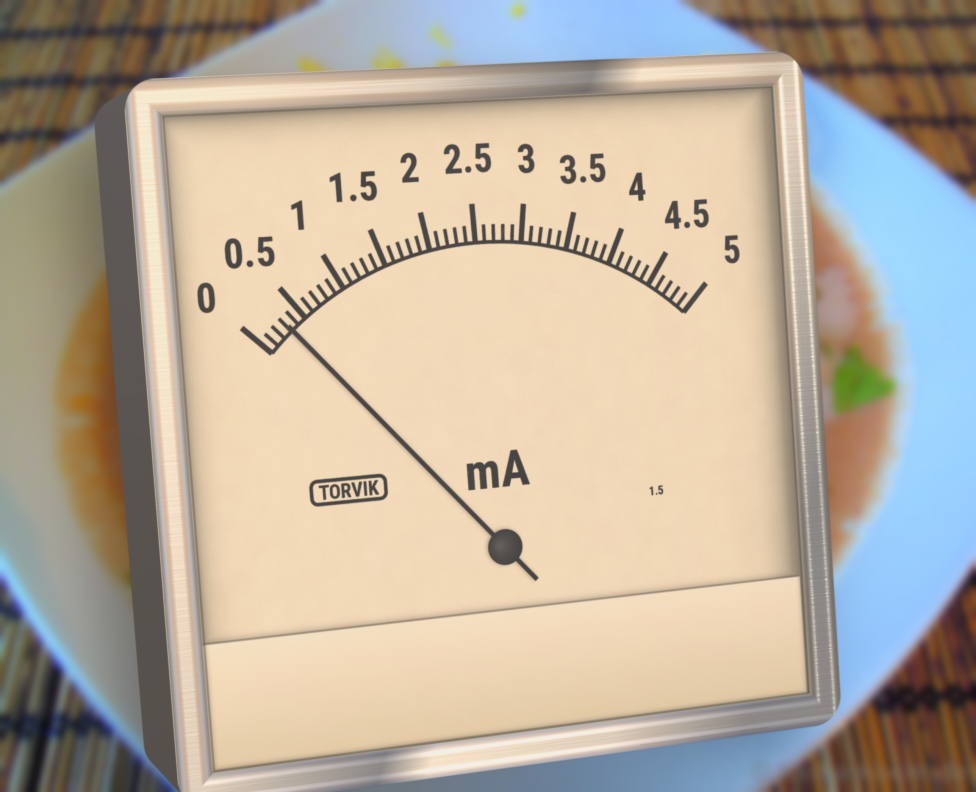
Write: 0.3; mA
